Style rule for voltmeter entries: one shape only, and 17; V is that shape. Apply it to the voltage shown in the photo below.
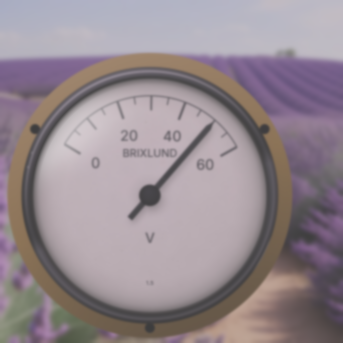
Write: 50; V
